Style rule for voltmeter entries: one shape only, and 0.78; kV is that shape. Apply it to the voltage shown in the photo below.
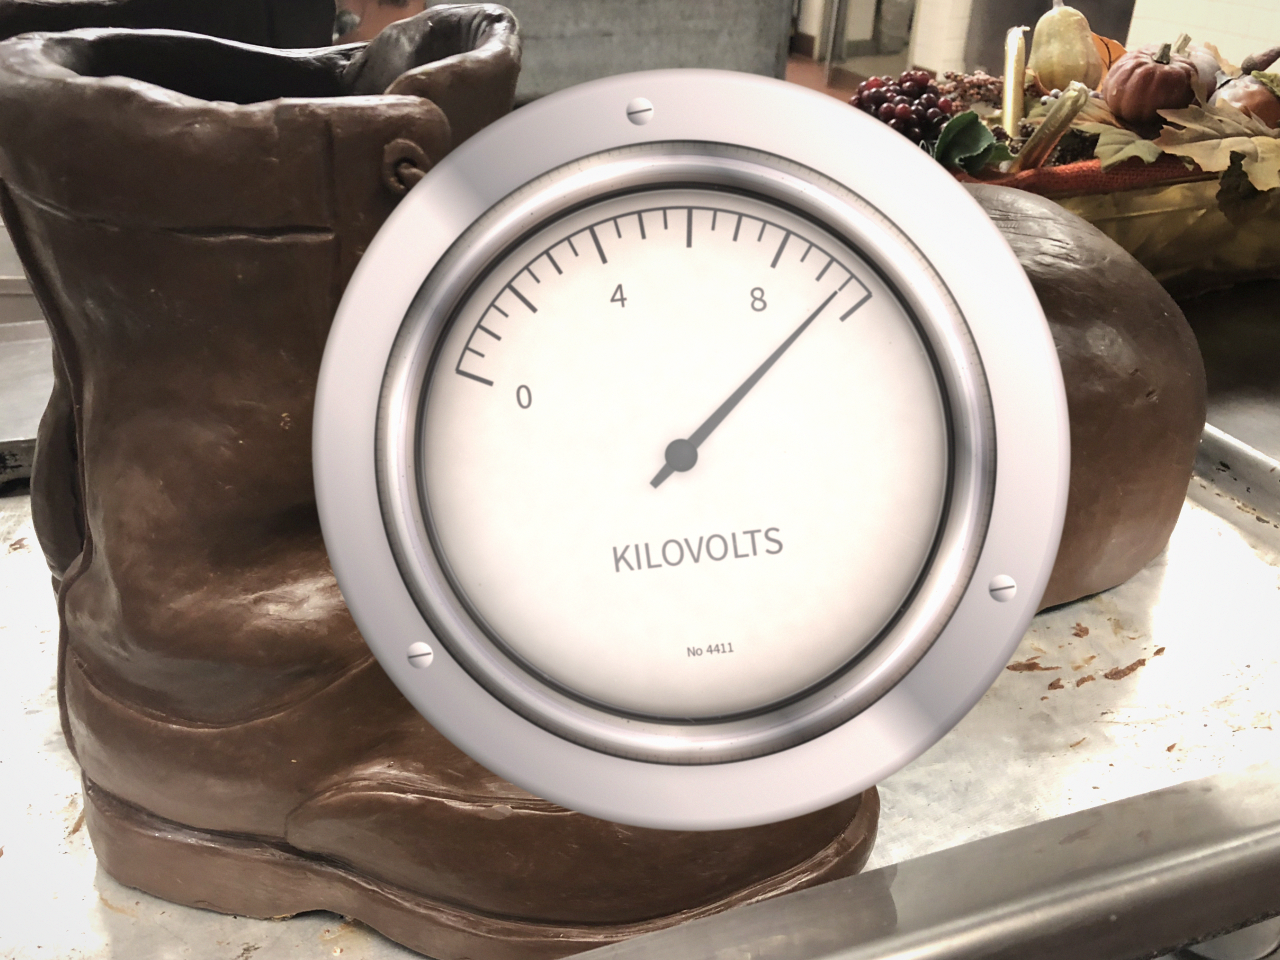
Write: 9.5; kV
